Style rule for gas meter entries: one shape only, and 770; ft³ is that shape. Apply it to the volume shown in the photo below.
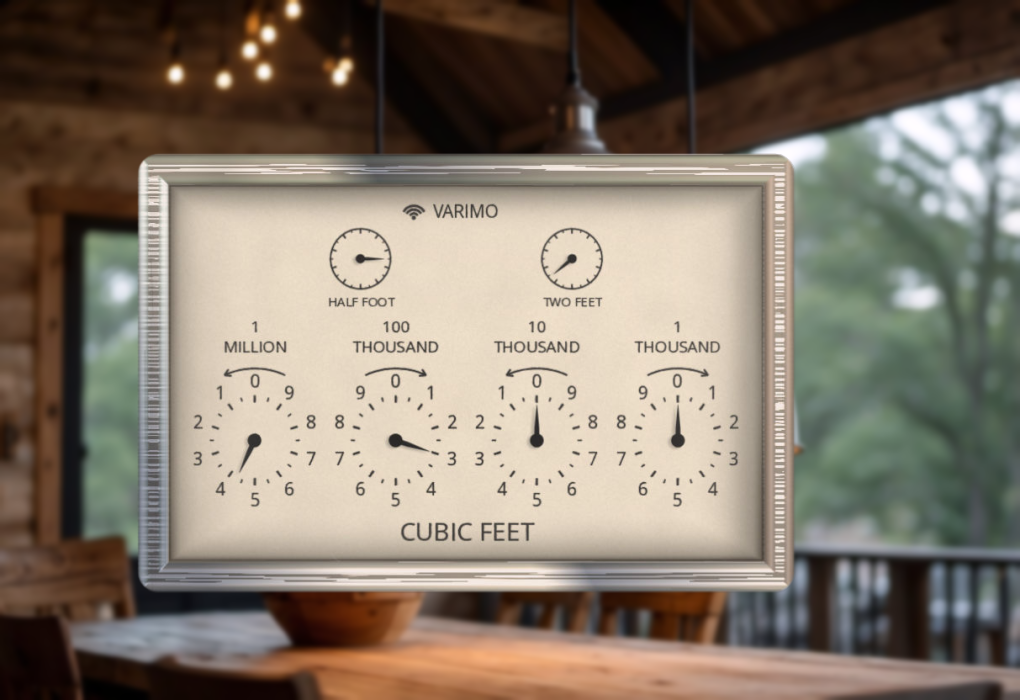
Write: 430000; ft³
